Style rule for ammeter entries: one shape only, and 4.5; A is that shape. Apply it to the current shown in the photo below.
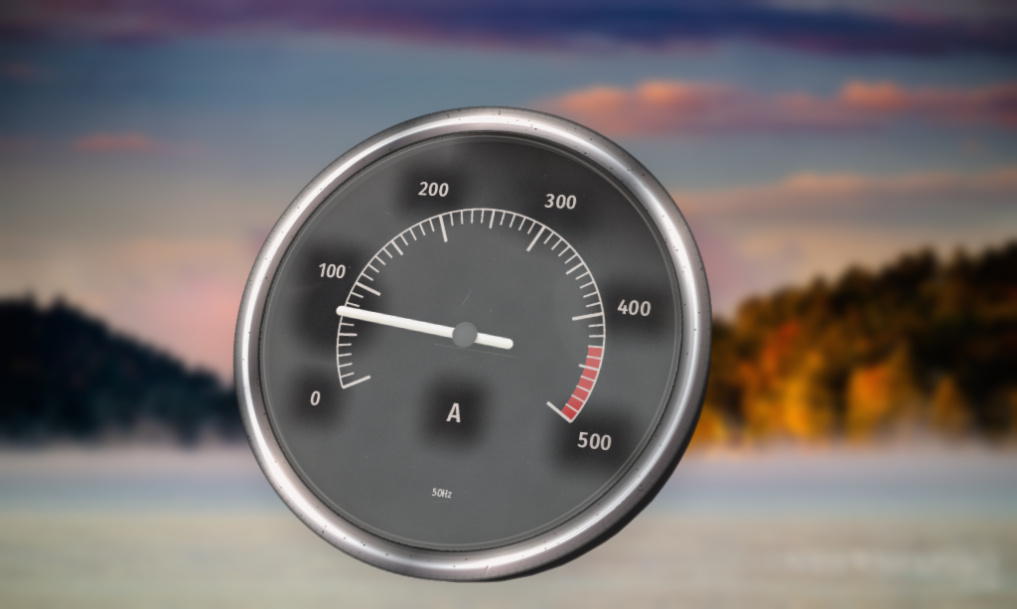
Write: 70; A
